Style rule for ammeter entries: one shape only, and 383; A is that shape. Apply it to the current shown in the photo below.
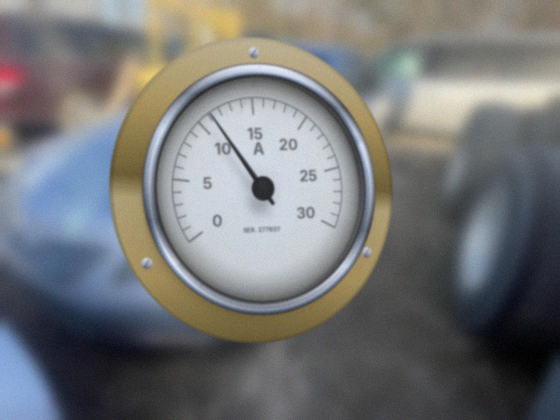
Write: 11; A
